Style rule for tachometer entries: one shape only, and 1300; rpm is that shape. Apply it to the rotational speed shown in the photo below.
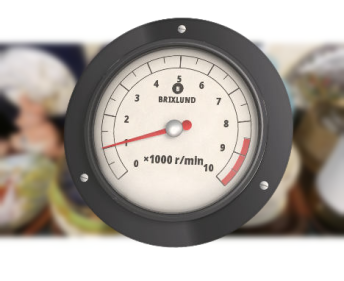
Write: 1000; rpm
